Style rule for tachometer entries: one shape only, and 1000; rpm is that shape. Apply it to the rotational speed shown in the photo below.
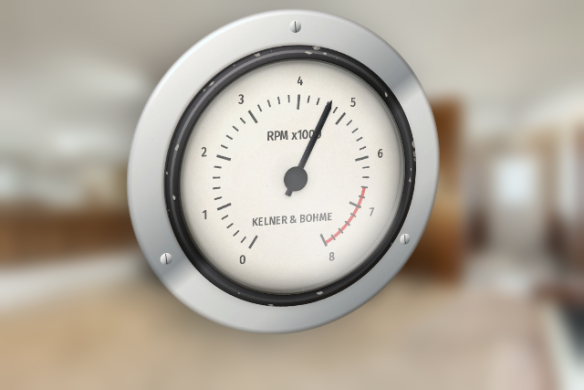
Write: 4600; rpm
